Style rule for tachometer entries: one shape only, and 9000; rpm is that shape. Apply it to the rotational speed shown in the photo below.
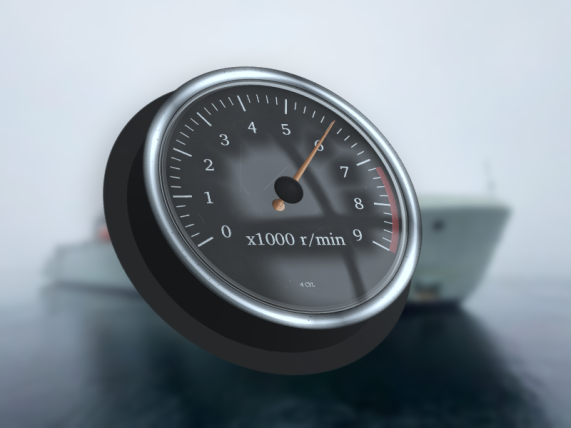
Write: 6000; rpm
